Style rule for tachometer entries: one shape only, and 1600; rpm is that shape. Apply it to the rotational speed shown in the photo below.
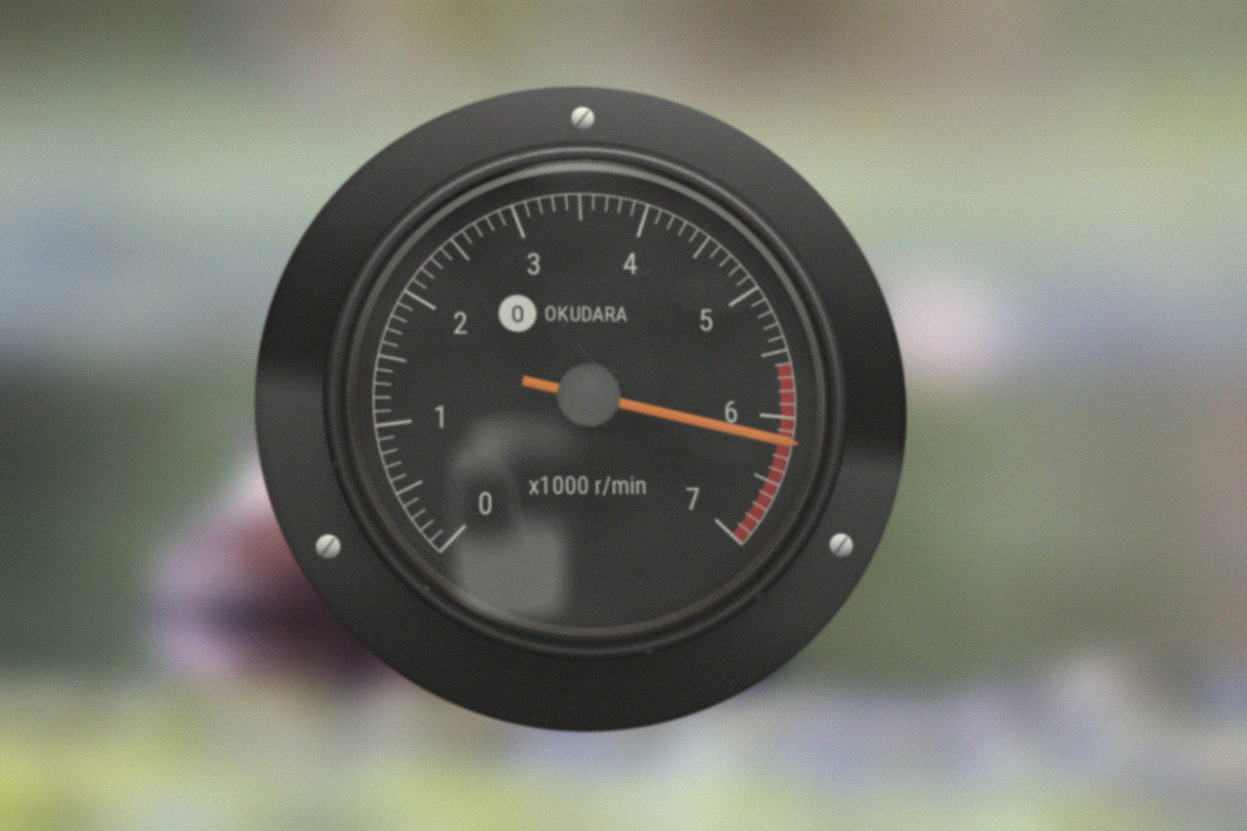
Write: 6200; rpm
